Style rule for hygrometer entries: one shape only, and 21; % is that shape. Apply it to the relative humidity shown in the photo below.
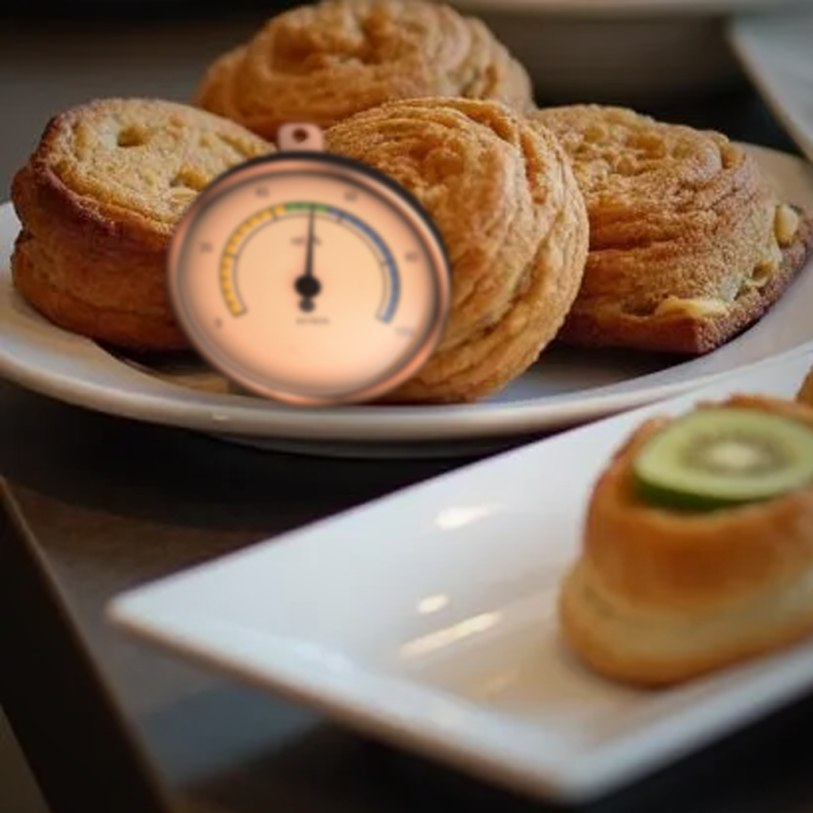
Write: 52; %
